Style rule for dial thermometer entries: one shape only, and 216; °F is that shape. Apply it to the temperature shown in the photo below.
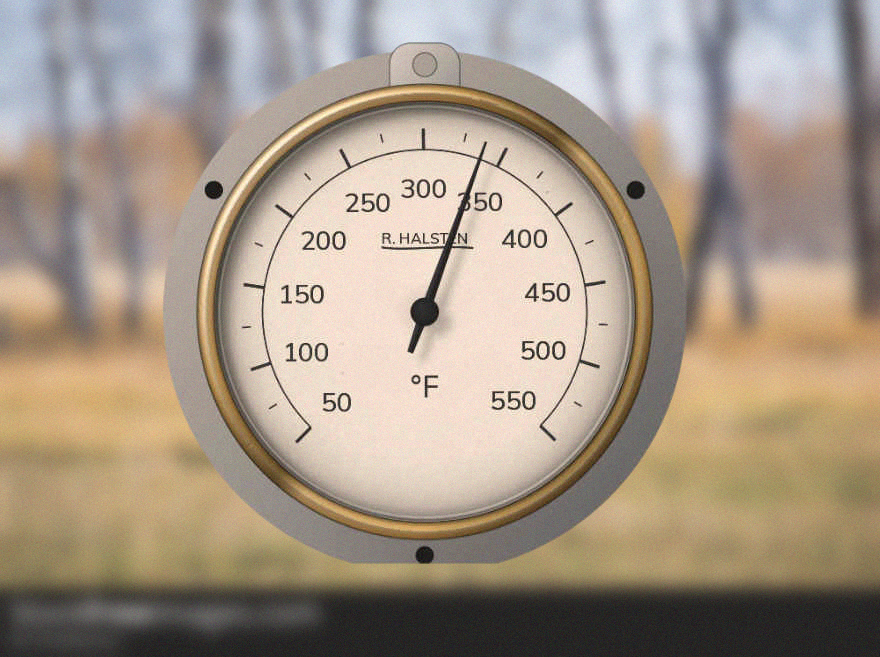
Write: 337.5; °F
